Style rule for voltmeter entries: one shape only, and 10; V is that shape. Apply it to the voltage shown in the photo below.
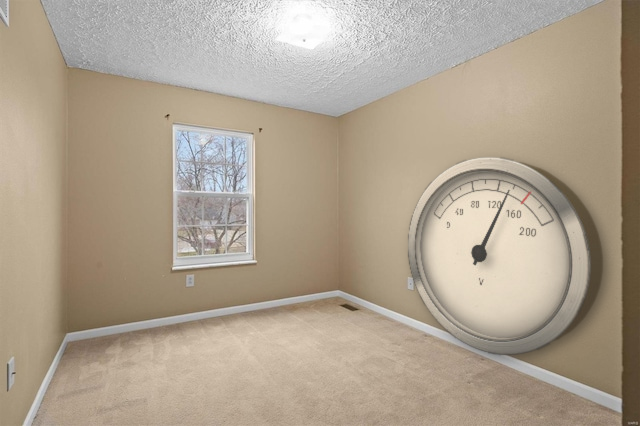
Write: 140; V
